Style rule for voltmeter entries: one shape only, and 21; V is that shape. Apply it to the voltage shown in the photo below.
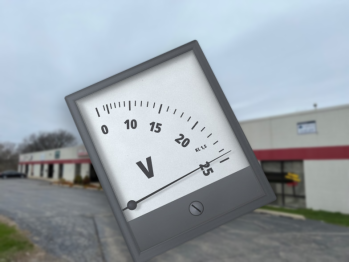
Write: 24.5; V
